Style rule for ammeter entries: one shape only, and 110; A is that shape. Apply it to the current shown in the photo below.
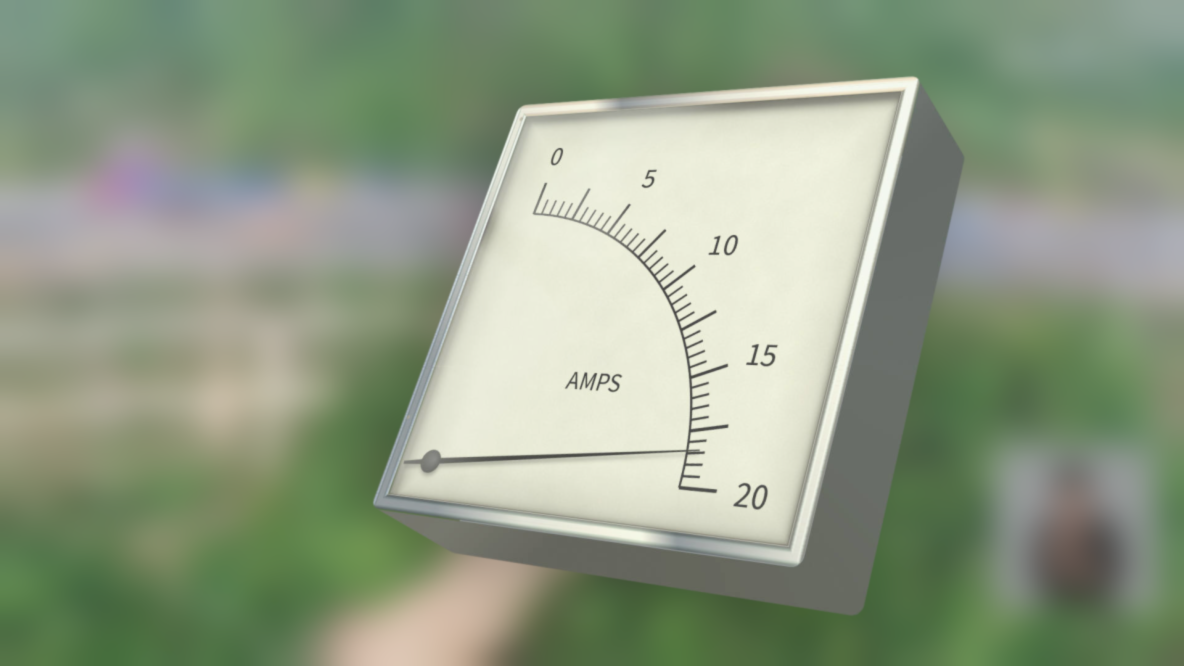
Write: 18.5; A
